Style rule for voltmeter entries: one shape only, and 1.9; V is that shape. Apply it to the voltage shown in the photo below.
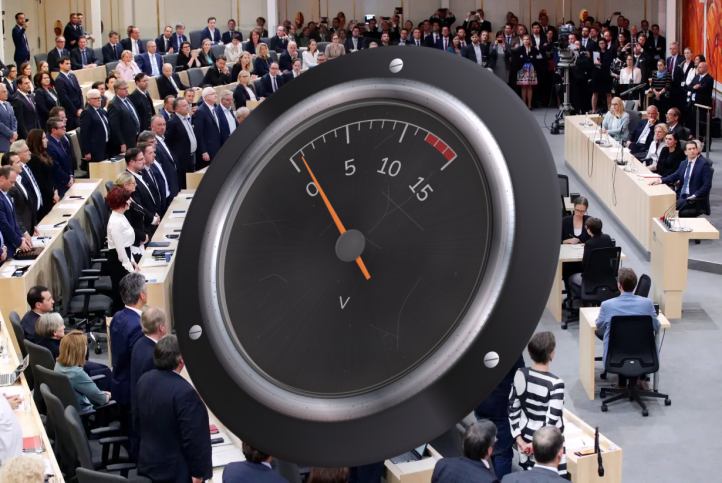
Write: 1; V
